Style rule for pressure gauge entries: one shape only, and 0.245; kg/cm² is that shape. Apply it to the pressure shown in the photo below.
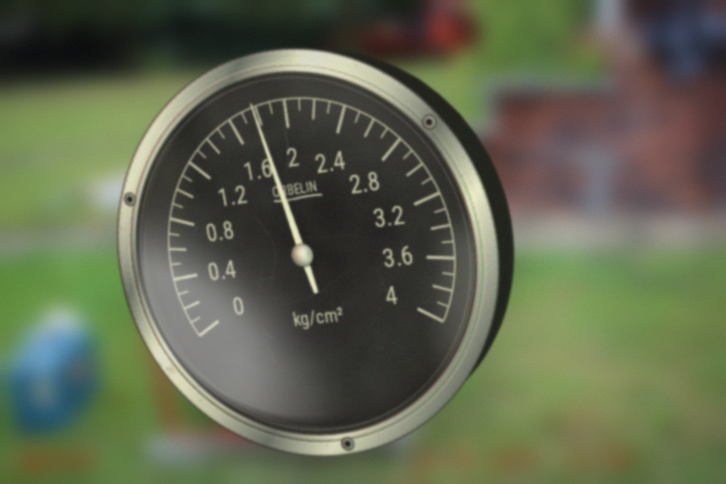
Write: 1.8; kg/cm²
